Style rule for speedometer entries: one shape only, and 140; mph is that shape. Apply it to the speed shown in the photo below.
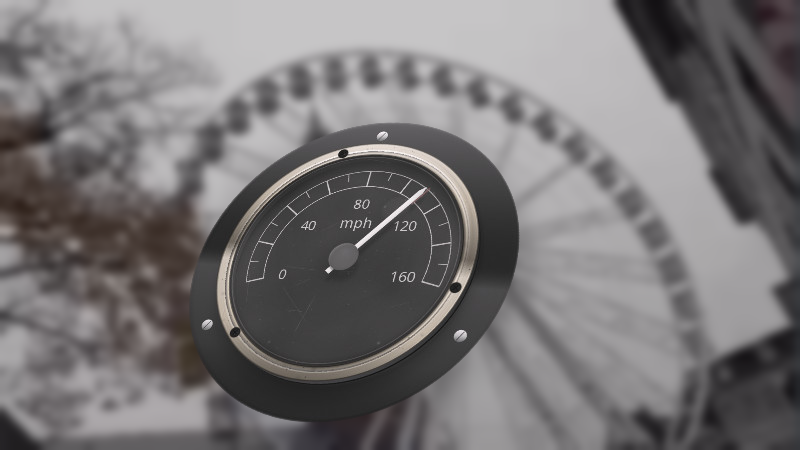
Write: 110; mph
